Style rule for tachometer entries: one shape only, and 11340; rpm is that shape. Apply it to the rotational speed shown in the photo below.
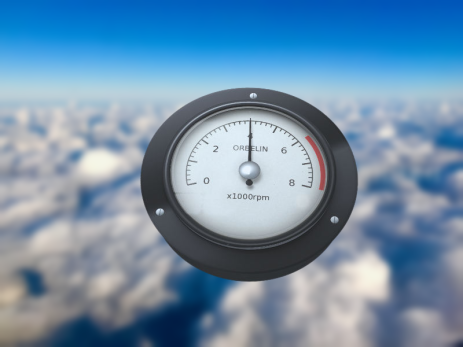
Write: 4000; rpm
